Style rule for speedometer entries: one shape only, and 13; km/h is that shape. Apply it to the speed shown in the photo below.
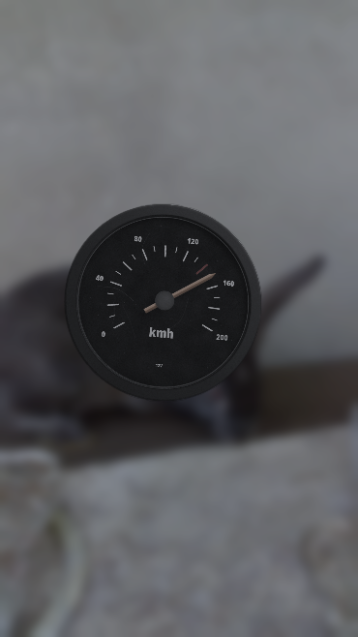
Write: 150; km/h
